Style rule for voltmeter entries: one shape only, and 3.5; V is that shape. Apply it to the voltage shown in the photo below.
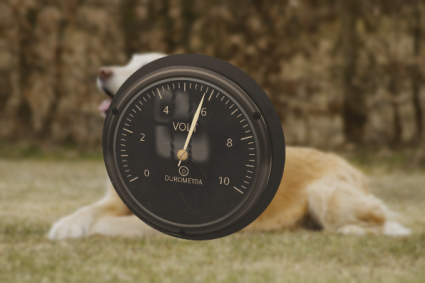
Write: 5.8; V
